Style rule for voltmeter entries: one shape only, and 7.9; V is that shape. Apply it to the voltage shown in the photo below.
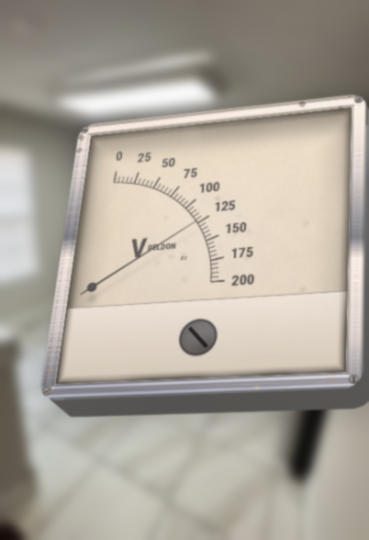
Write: 125; V
